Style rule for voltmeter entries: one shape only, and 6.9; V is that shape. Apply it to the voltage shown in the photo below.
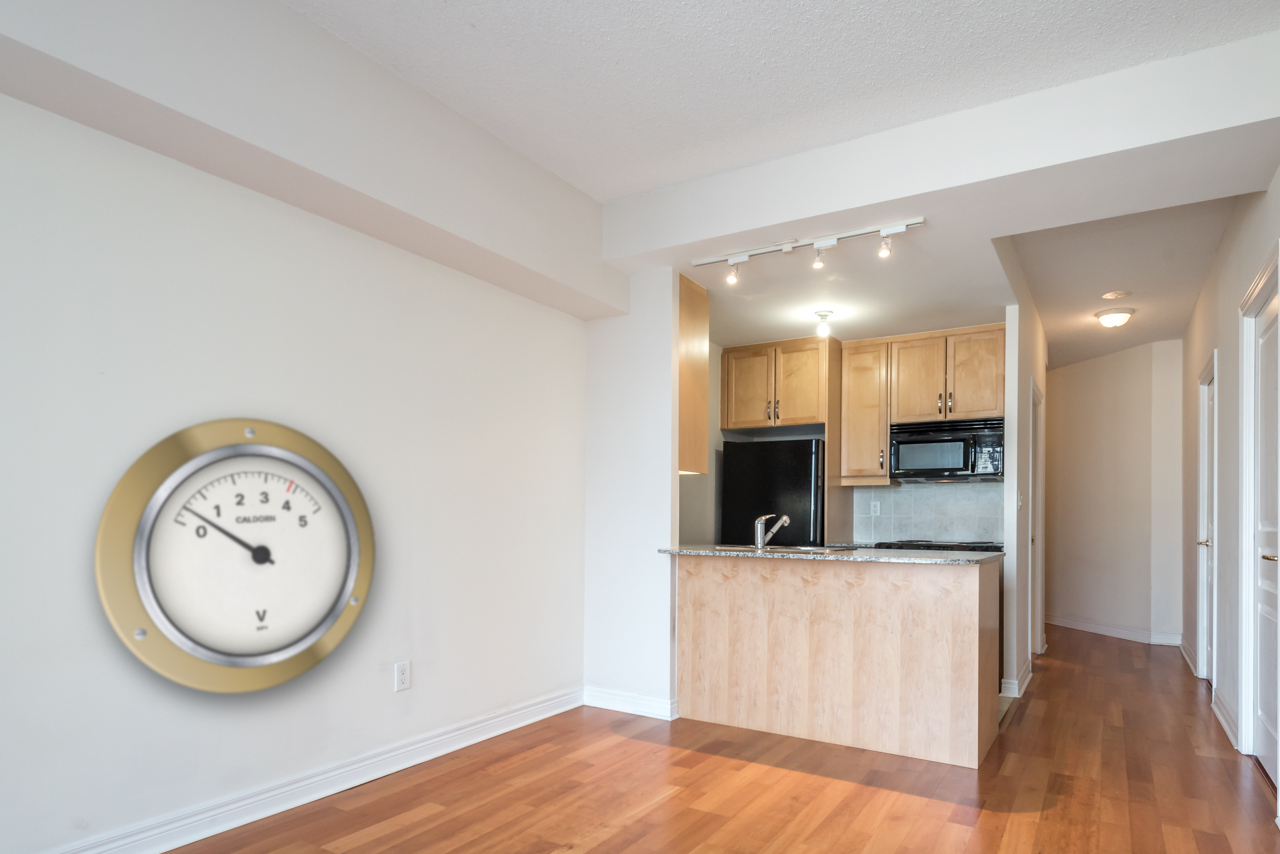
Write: 0.4; V
